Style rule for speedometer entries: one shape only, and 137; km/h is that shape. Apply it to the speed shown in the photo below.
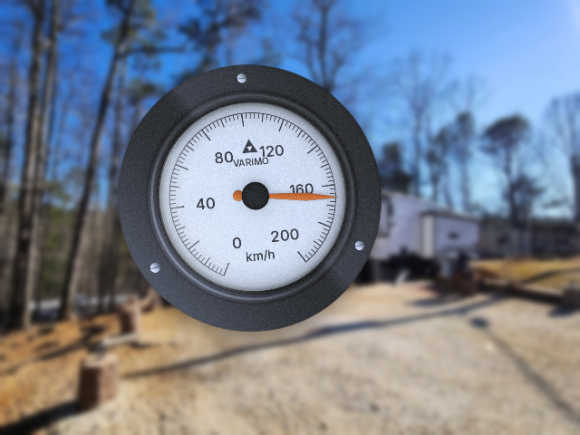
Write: 166; km/h
